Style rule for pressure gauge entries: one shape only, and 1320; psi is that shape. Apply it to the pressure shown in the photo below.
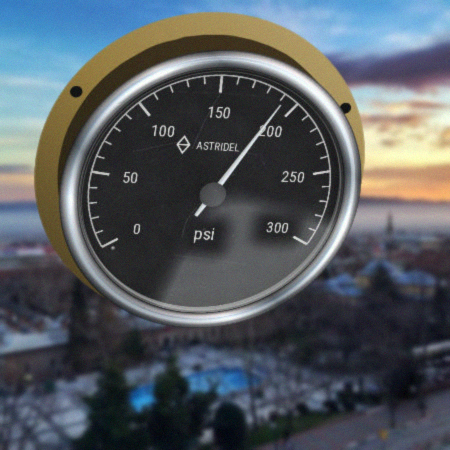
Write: 190; psi
